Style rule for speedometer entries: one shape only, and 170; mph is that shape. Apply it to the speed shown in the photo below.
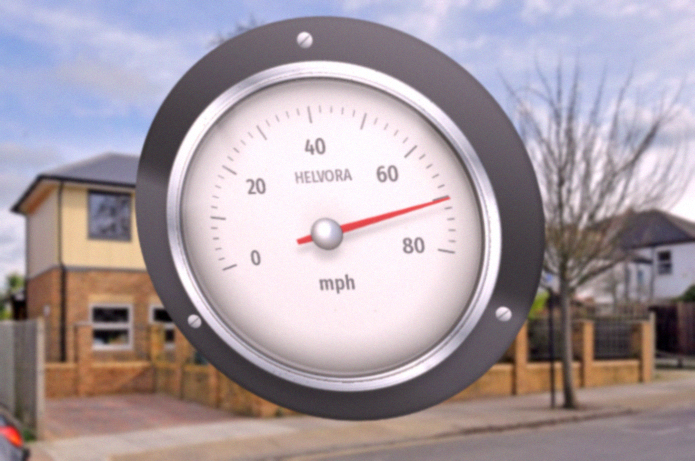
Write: 70; mph
